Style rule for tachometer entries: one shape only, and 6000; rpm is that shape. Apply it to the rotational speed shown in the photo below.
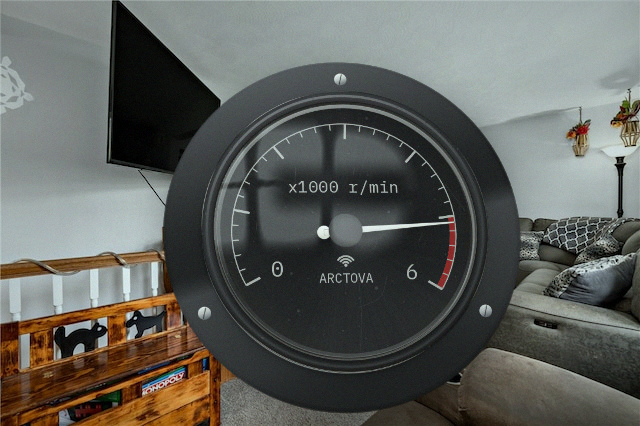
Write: 5100; rpm
